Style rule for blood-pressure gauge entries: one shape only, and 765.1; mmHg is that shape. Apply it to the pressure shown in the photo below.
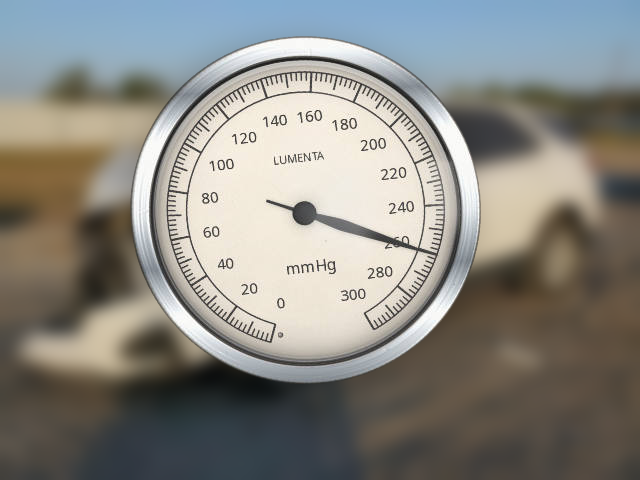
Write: 260; mmHg
